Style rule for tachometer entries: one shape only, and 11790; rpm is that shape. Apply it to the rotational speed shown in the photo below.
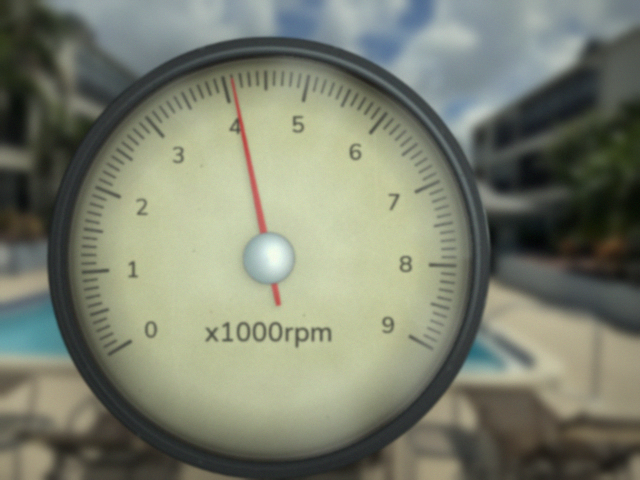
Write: 4100; rpm
